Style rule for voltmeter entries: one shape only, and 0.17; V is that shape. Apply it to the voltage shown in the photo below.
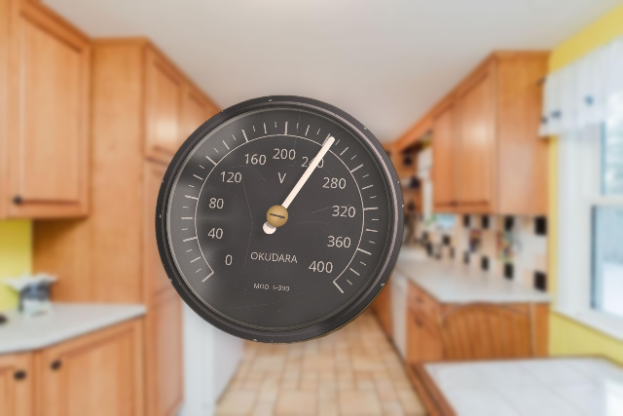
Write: 245; V
